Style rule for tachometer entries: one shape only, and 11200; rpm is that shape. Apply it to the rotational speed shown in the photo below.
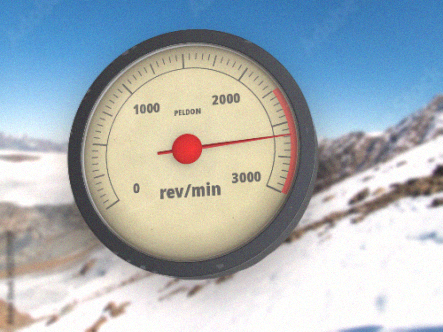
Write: 2600; rpm
